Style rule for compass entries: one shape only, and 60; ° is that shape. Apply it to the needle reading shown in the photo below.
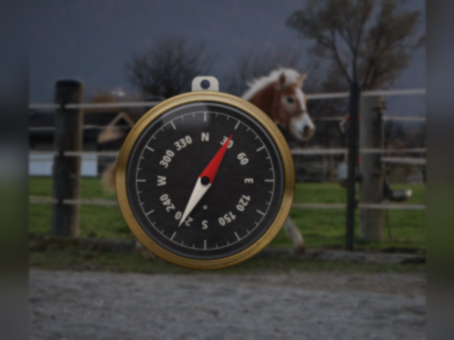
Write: 30; °
